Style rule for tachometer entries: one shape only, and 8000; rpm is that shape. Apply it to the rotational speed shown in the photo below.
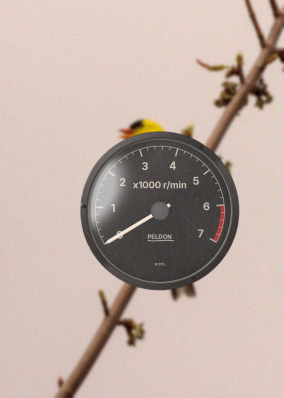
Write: 0; rpm
